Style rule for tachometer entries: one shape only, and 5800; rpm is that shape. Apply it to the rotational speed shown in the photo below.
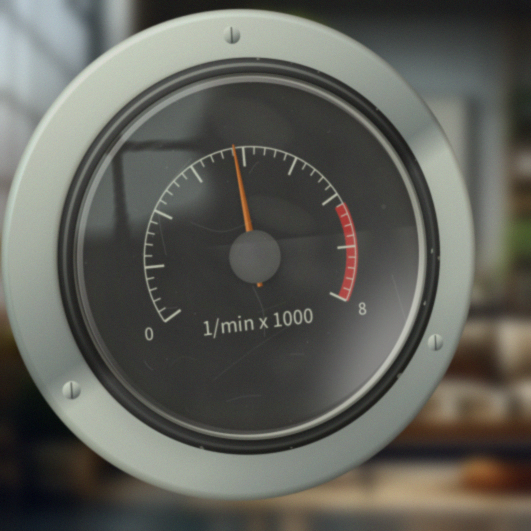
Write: 3800; rpm
